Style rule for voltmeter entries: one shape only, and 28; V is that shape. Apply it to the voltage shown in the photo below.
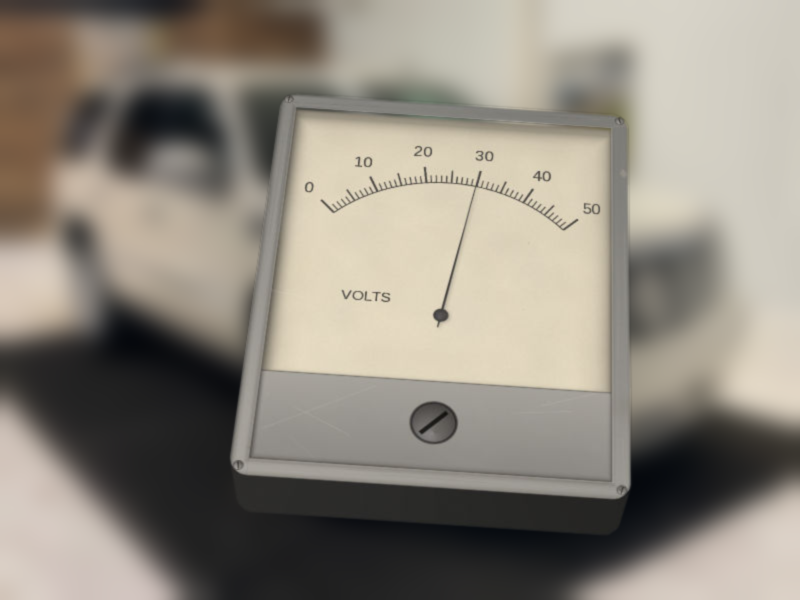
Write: 30; V
